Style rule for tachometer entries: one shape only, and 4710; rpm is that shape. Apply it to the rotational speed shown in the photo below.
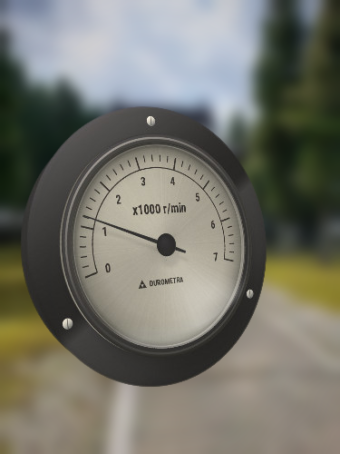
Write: 1200; rpm
